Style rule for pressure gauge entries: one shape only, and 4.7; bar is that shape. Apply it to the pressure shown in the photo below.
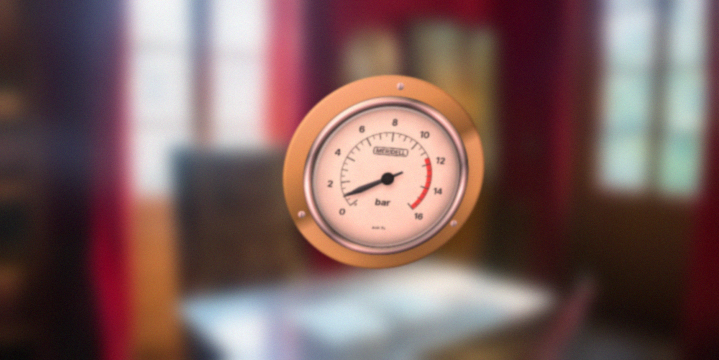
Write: 1; bar
